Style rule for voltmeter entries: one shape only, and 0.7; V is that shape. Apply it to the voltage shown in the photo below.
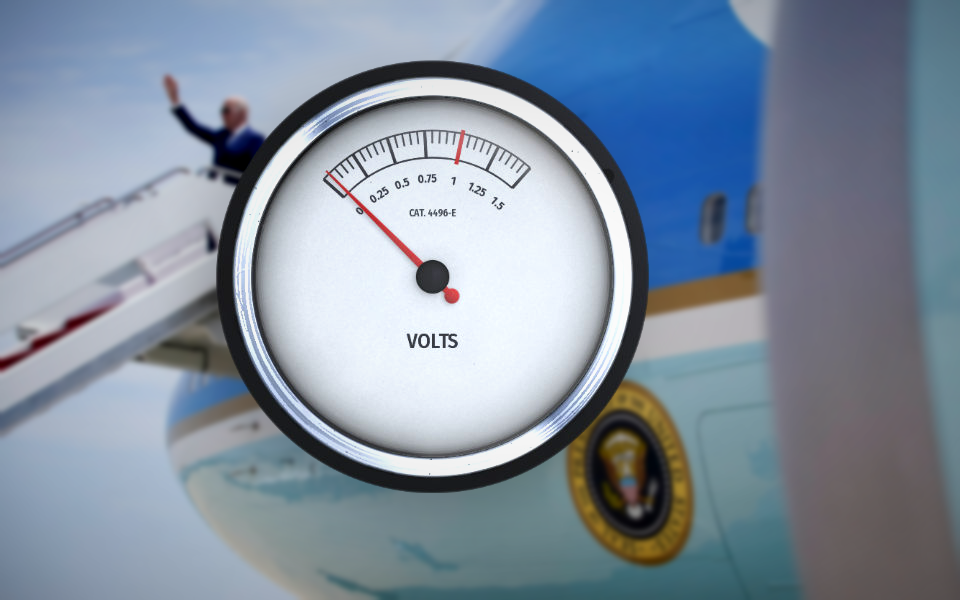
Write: 0.05; V
